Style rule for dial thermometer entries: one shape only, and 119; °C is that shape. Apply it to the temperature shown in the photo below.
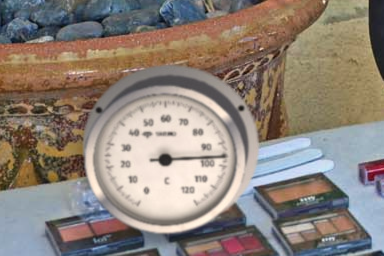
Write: 95; °C
